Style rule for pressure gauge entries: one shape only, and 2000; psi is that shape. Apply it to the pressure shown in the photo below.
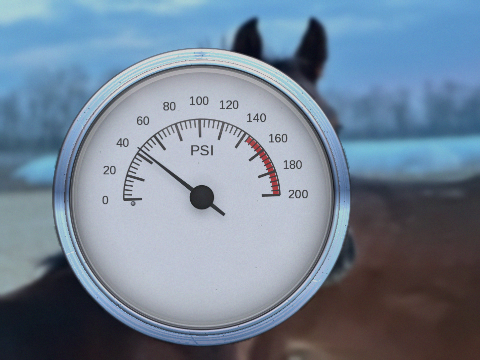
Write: 44; psi
